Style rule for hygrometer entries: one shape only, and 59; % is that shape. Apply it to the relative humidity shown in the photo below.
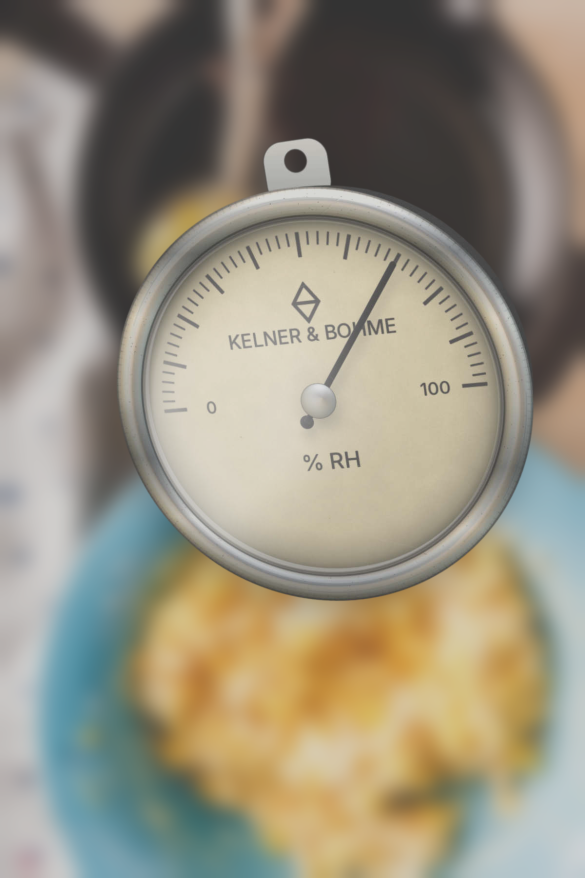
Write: 70; %
